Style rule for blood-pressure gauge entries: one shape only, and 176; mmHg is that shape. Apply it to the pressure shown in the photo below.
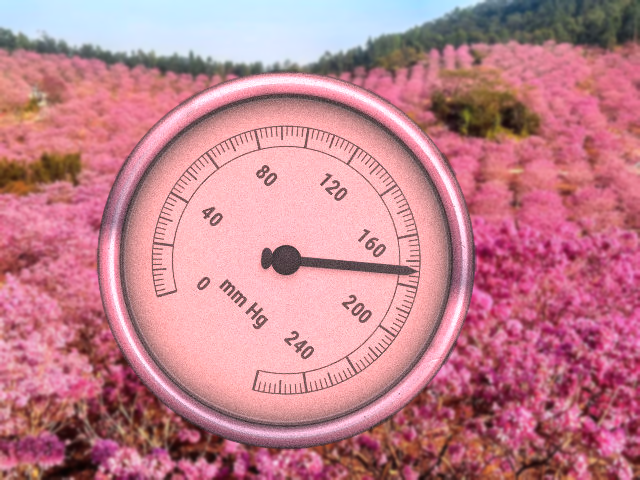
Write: 174; mmHg
